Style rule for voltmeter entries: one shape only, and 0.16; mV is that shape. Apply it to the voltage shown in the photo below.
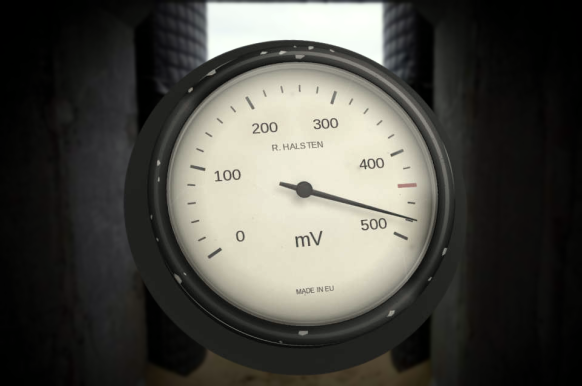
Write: 480; mV
